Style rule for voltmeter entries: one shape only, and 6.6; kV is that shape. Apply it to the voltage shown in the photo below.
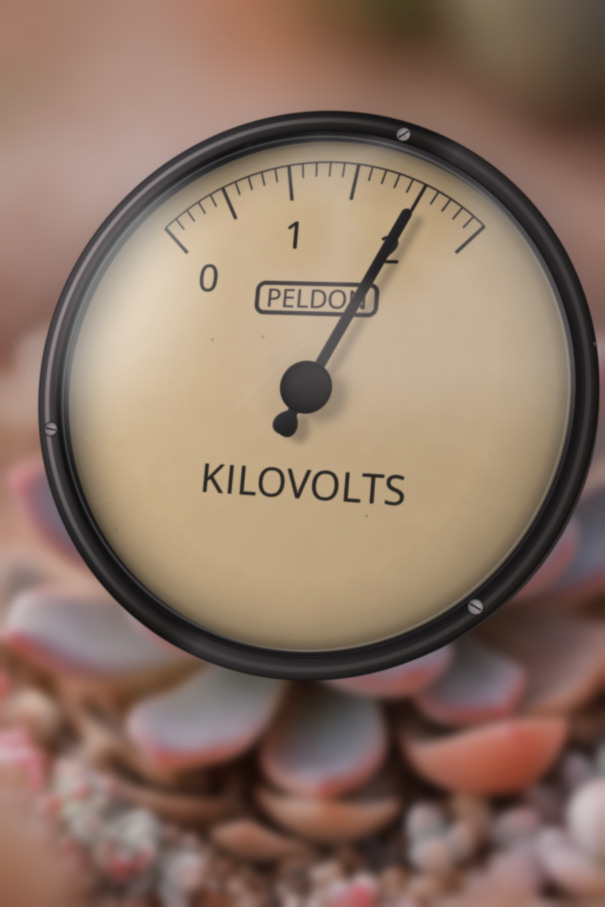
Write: 2; kV
